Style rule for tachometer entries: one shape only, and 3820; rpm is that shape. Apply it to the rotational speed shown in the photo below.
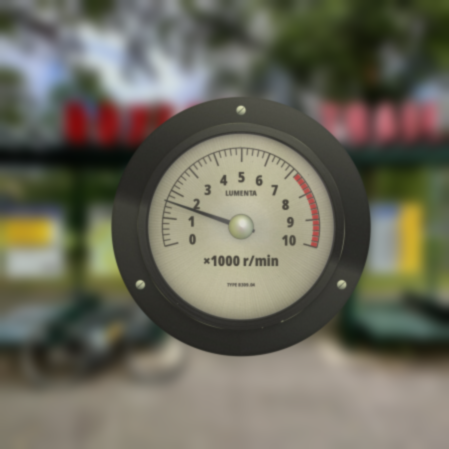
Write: 1600; rpm
